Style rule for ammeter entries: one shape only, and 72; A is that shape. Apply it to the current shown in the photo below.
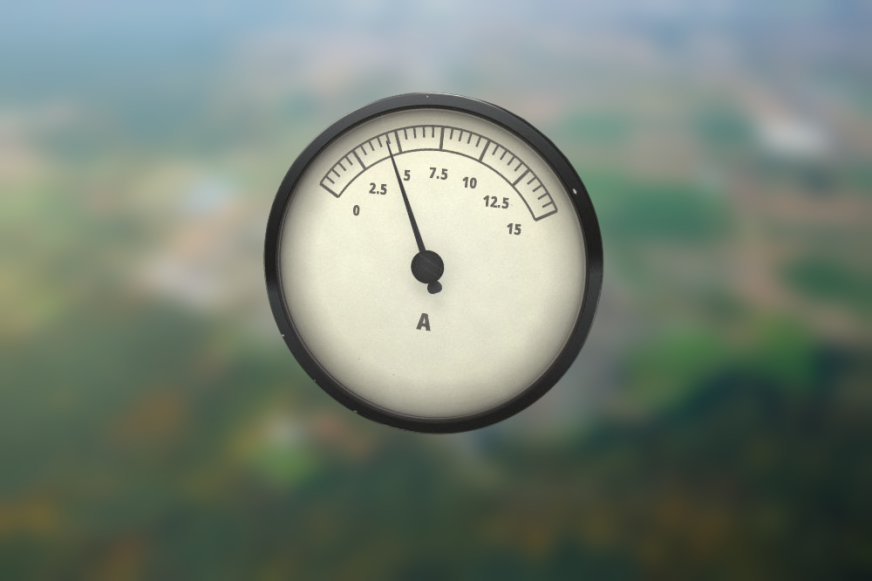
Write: 4.5; A
